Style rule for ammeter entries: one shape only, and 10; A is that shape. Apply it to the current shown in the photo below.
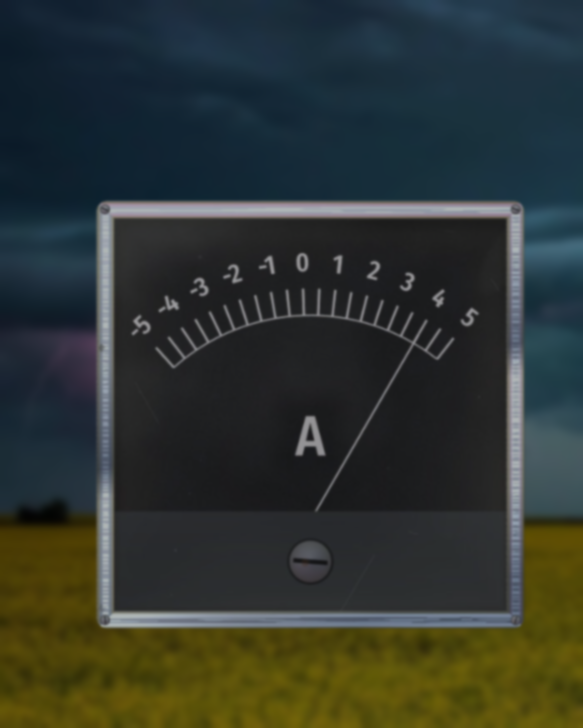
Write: 4; A
